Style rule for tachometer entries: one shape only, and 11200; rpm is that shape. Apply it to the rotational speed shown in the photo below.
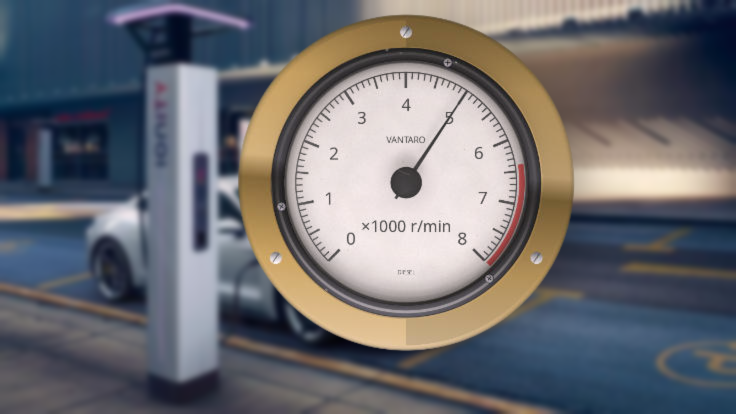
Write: 5000; rpm
